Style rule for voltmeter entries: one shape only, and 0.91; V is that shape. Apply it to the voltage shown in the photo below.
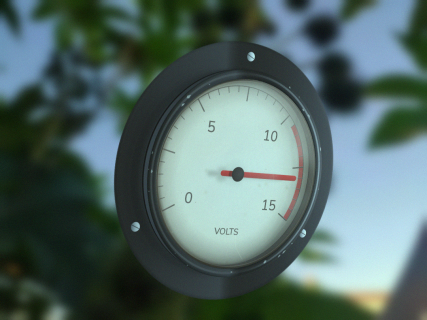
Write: 13; V
